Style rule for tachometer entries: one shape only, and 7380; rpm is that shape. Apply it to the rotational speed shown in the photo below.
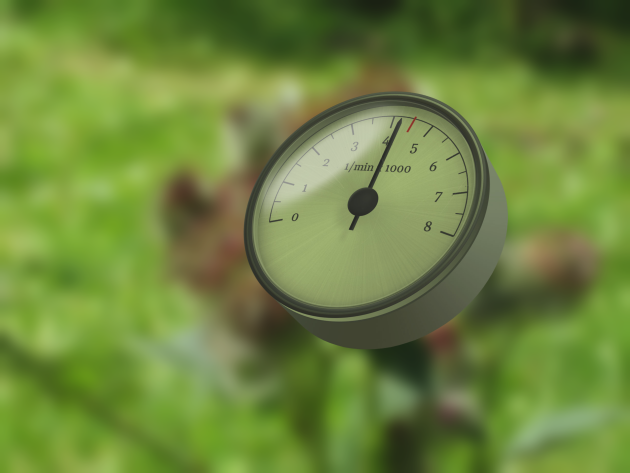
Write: 4250; rpm
